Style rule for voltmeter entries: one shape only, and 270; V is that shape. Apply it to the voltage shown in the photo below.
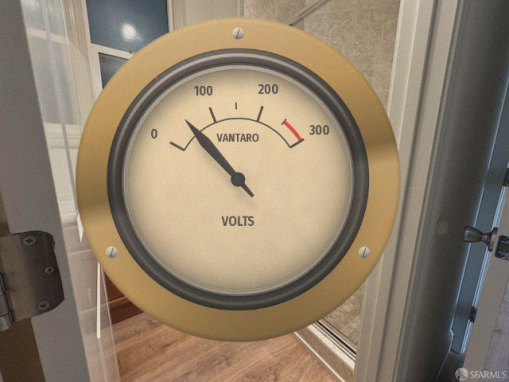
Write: 50; V
